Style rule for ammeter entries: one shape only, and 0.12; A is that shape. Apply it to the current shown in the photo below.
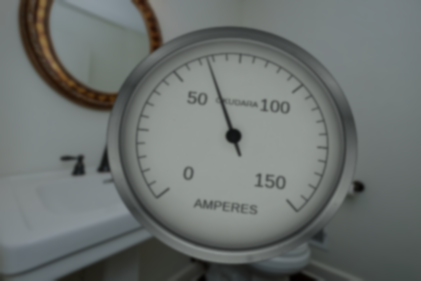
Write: 62.5; A
